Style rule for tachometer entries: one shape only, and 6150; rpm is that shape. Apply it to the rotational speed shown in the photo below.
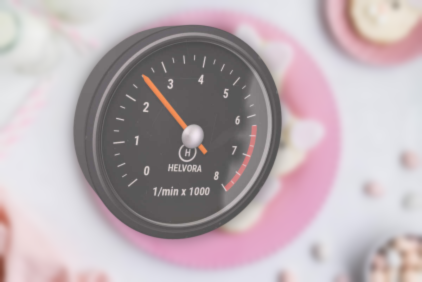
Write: 2500; rpm
